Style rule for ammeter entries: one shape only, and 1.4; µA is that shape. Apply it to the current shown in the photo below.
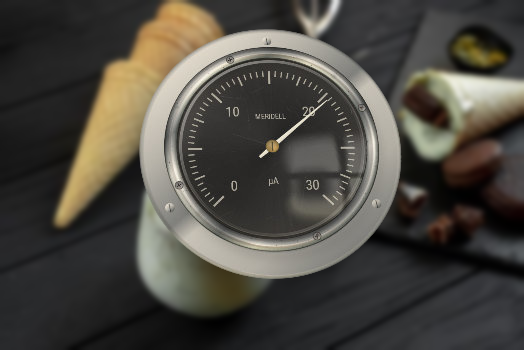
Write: 20.5; µA
